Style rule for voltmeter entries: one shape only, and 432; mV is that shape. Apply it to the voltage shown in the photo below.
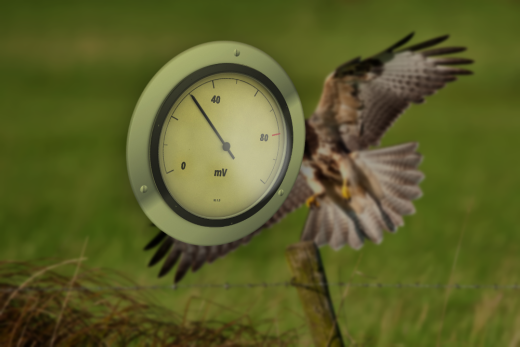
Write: 30; mV
